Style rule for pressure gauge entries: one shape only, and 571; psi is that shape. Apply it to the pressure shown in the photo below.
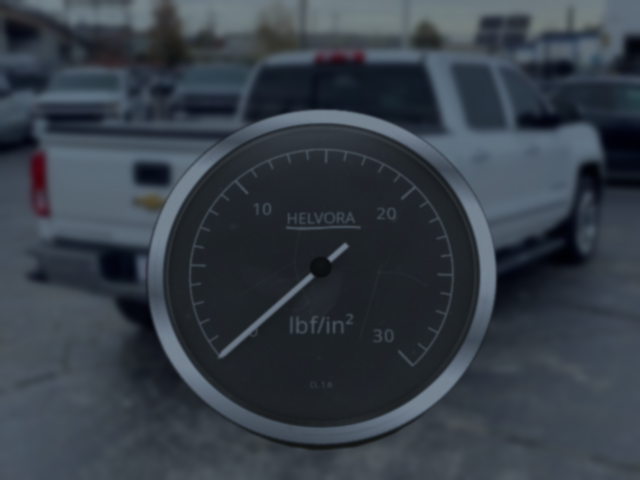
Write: 0; psi
